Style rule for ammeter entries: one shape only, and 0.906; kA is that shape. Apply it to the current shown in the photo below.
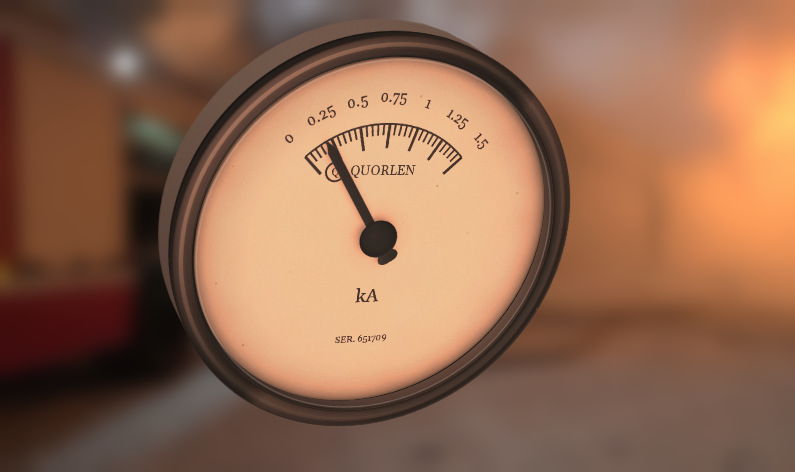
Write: 0.2; kA
